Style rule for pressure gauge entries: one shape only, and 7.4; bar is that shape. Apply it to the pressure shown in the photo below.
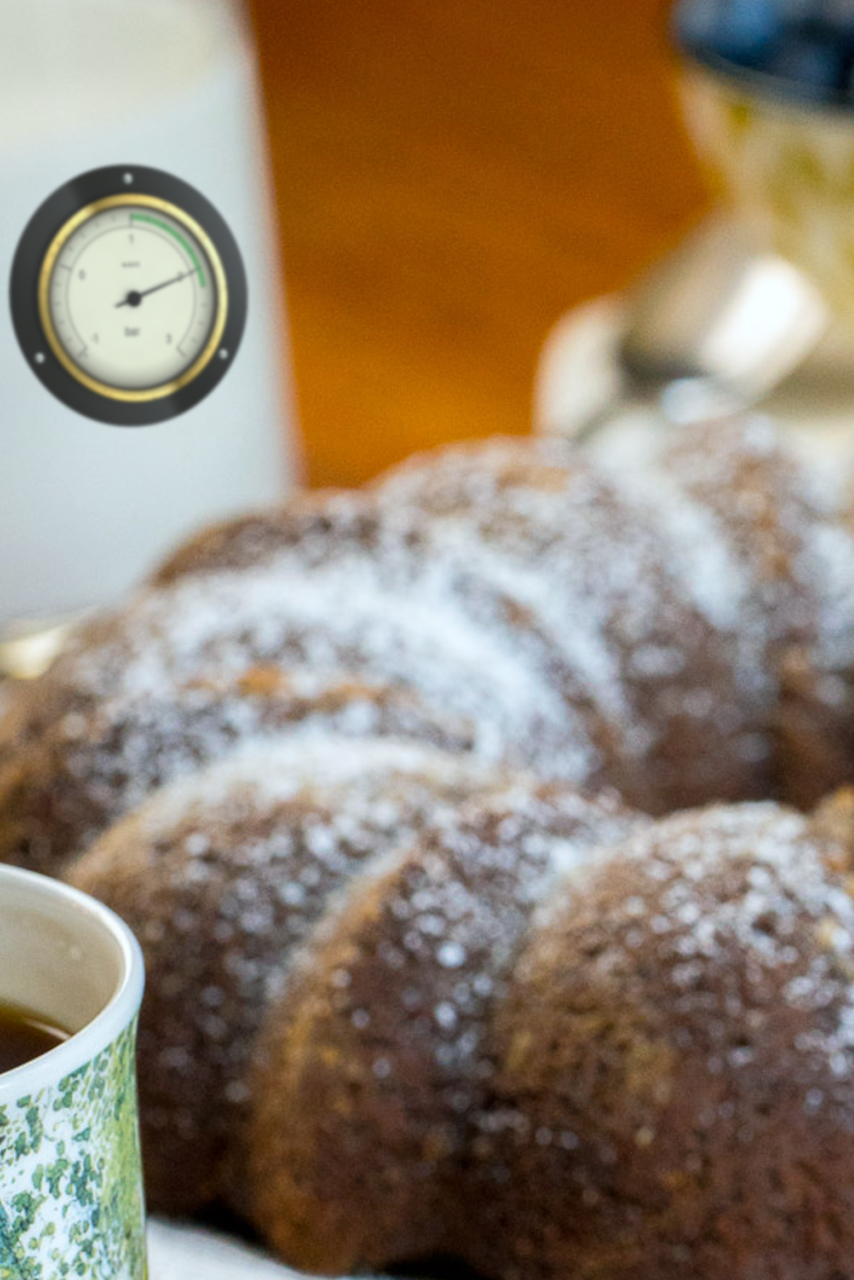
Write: 2; bar
